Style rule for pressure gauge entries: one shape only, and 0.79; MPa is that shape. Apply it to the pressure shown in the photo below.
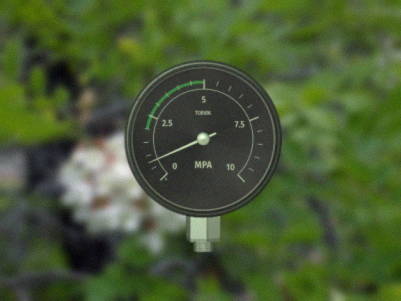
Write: 0.75; MPa
